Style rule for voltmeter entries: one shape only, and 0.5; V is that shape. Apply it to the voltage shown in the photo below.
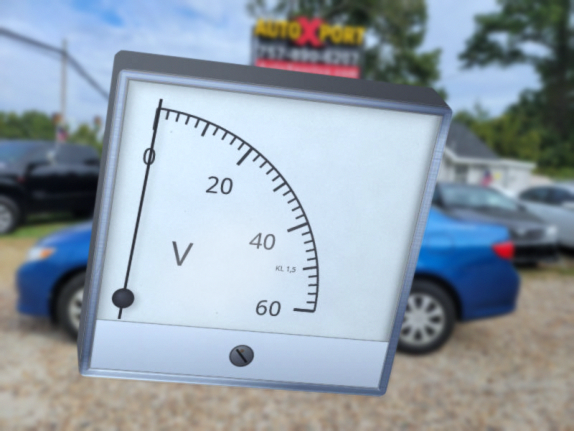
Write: 0; V
